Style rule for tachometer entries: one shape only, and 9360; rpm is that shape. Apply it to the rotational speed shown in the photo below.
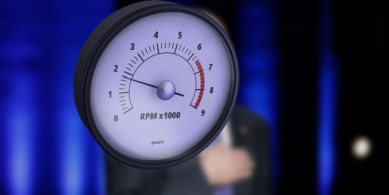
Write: 1800; rpm
